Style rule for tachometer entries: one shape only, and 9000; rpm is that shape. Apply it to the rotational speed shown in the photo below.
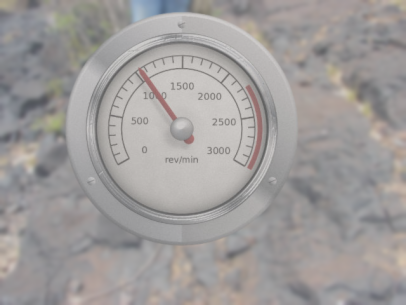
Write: 1050; rpm
